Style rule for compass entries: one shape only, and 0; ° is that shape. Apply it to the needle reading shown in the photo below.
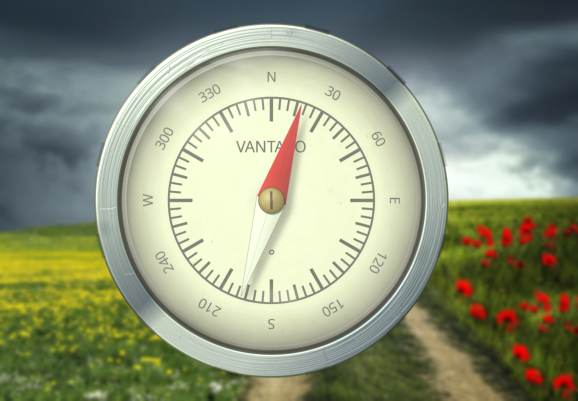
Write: 17.5; °
